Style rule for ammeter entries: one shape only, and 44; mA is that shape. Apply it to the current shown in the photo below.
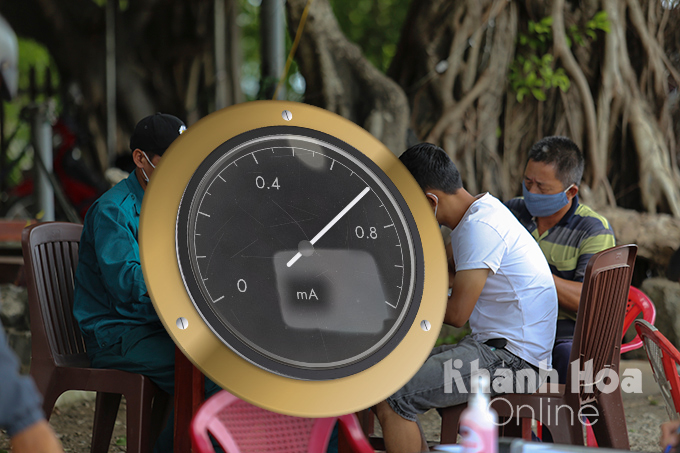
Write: 0.7; mA
